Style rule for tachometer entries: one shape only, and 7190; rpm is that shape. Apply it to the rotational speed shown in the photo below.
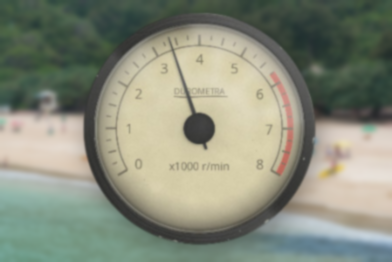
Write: 3375; rpm
